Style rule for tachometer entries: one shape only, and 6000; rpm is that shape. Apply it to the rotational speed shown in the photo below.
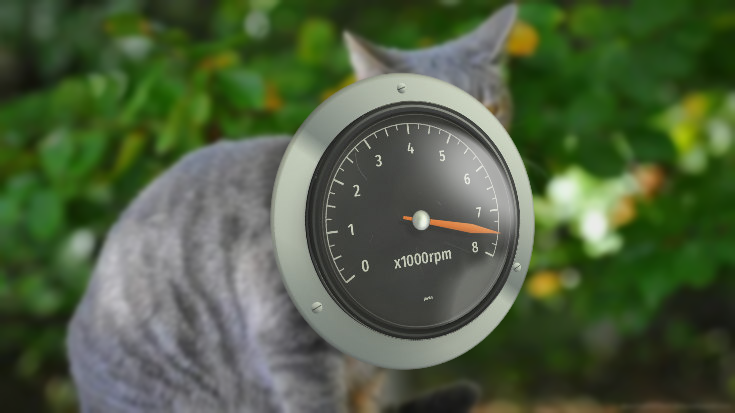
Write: 7500; rpm
